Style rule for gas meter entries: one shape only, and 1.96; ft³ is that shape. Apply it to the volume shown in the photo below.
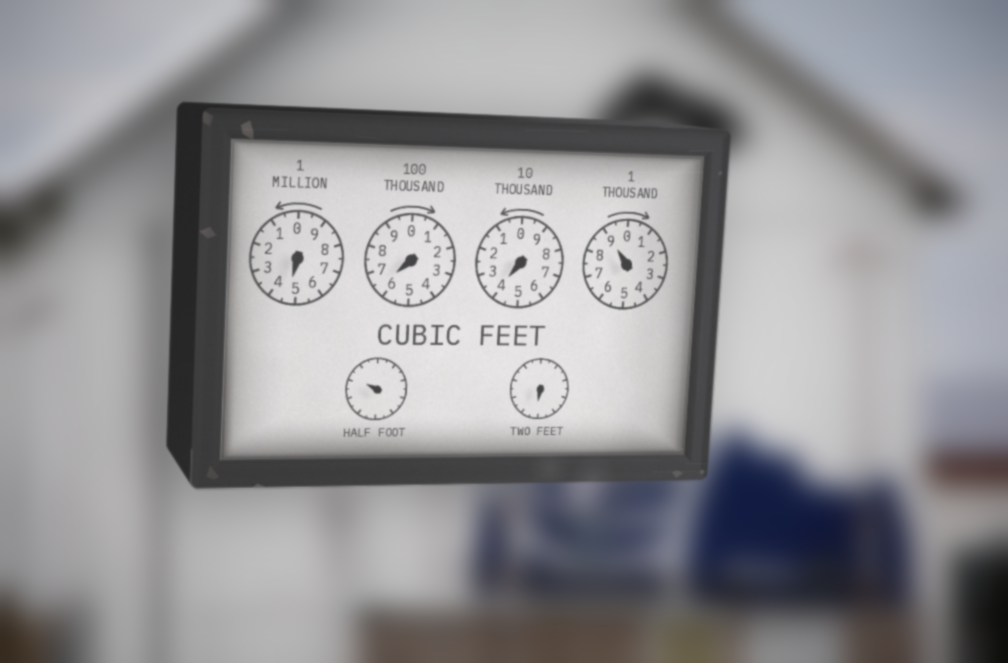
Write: 463900; ft³
